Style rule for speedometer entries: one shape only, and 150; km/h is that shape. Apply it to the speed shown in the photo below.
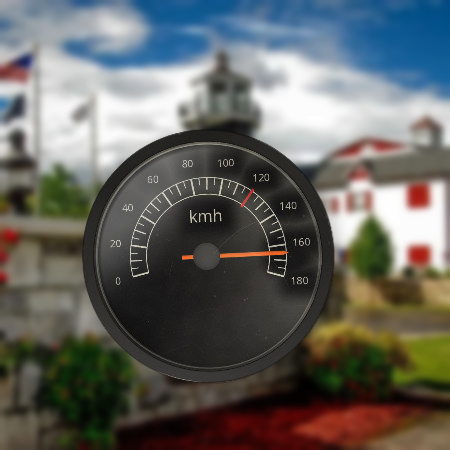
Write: 165; km/h
